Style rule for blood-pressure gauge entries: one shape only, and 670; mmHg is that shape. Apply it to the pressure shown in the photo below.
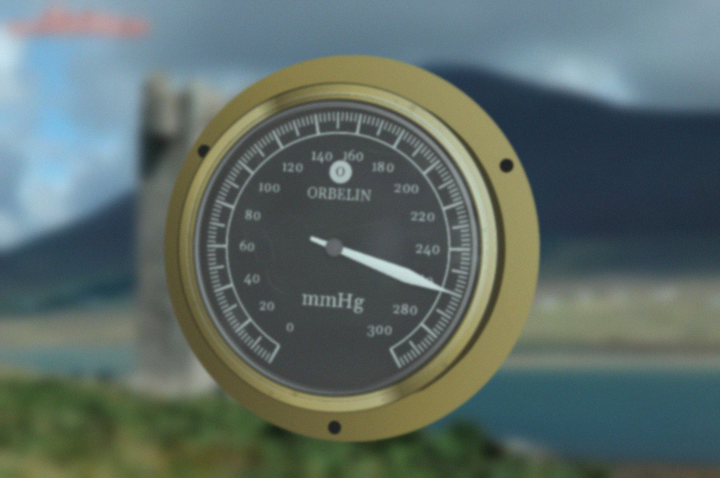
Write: 260; mmHg
